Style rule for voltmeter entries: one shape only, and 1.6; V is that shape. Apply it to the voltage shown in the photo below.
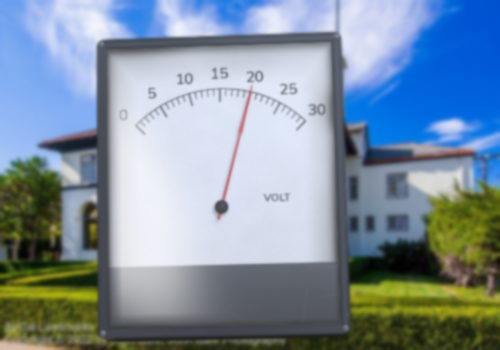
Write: 20; V
